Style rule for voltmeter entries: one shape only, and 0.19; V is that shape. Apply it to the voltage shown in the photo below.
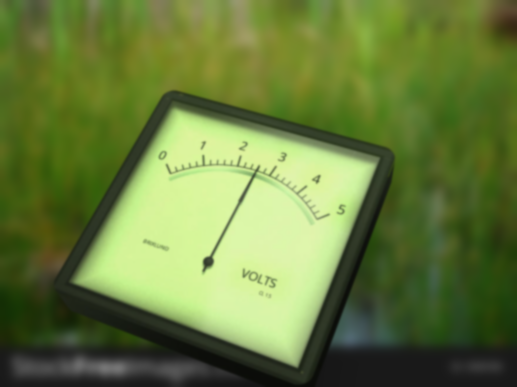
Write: 2.6; V
